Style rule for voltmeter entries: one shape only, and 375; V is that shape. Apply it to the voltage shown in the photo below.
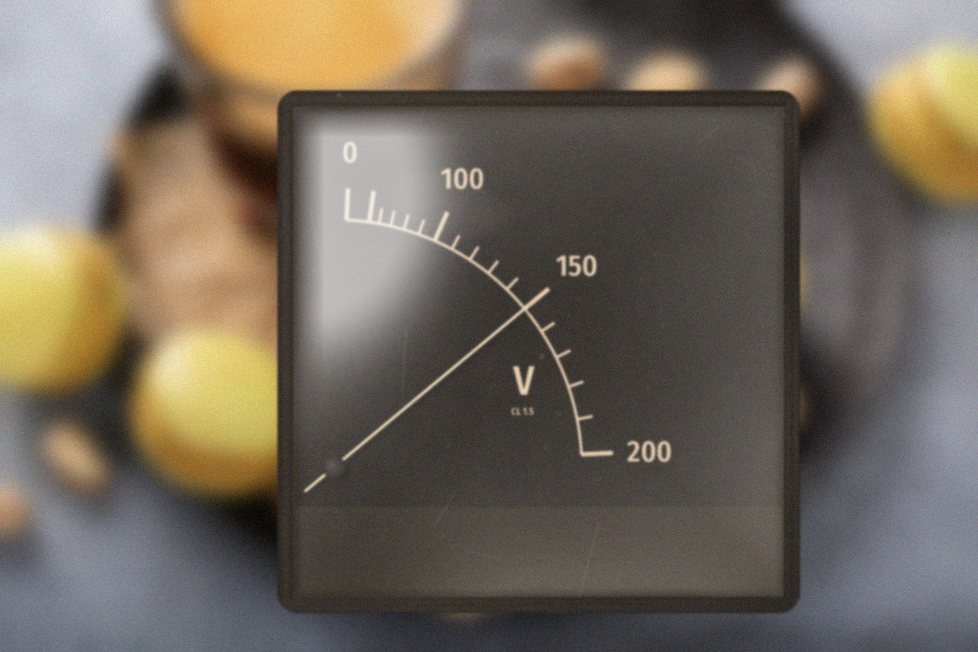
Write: 150; V
